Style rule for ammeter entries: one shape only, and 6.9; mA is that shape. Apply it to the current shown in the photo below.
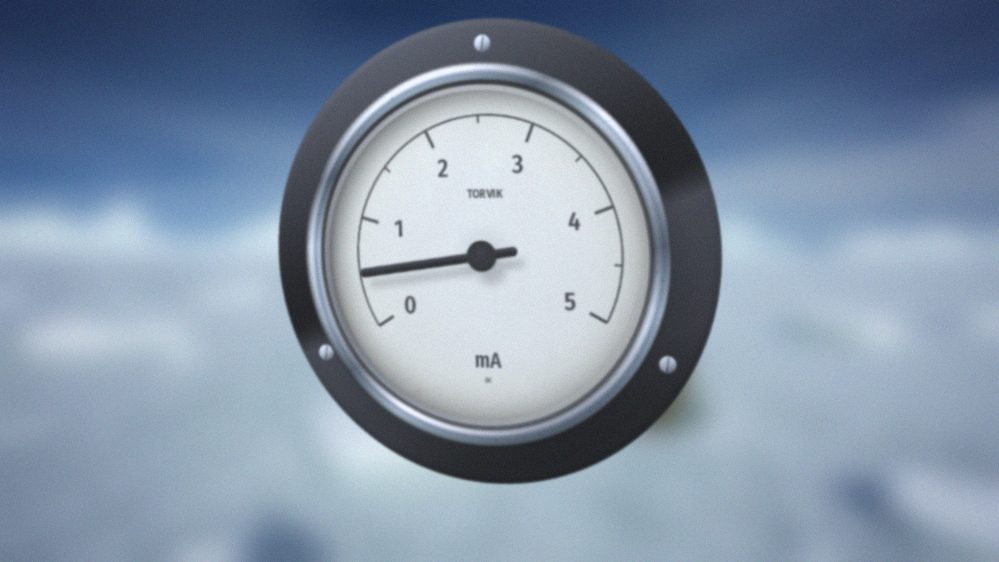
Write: 0.5; mA
